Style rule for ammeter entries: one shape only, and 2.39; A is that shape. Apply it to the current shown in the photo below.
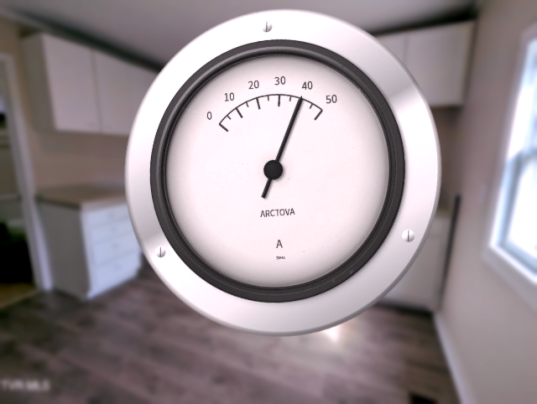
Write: 40; A
